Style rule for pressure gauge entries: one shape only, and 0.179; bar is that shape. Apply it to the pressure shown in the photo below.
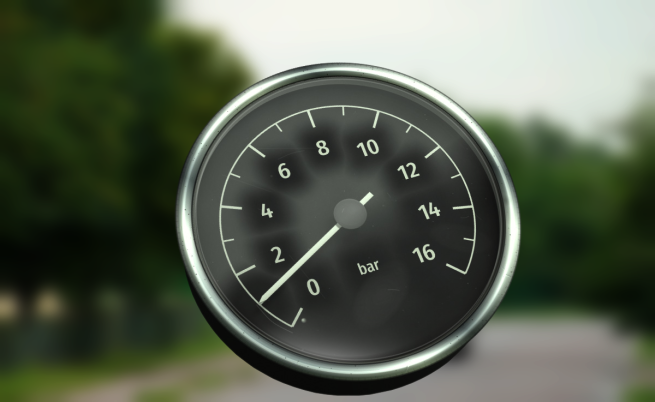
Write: 1; bar
